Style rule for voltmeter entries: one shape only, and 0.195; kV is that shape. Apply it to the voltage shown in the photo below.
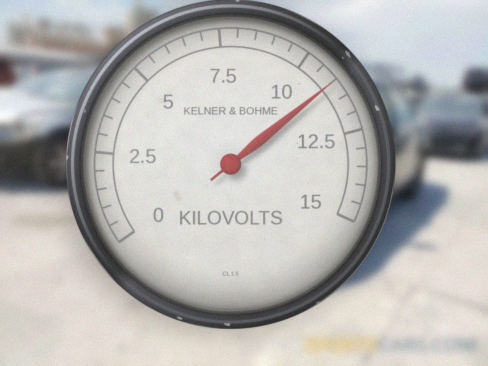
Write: 11; kV
